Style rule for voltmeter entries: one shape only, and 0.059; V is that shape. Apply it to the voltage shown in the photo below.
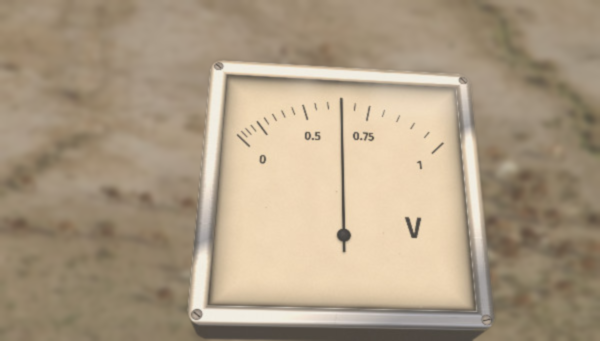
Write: 0.65; V
